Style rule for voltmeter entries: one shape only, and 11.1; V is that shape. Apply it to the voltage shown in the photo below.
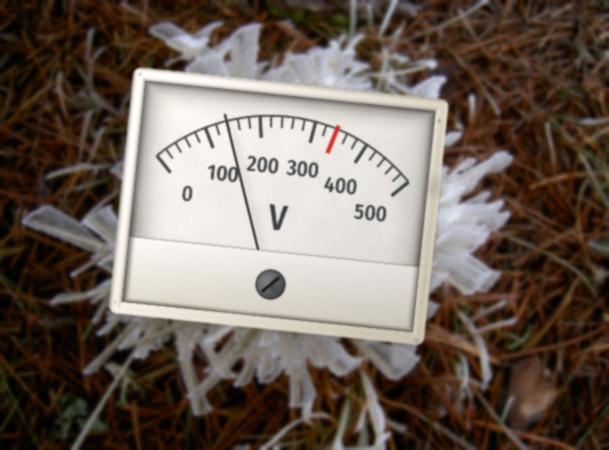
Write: 140; V
